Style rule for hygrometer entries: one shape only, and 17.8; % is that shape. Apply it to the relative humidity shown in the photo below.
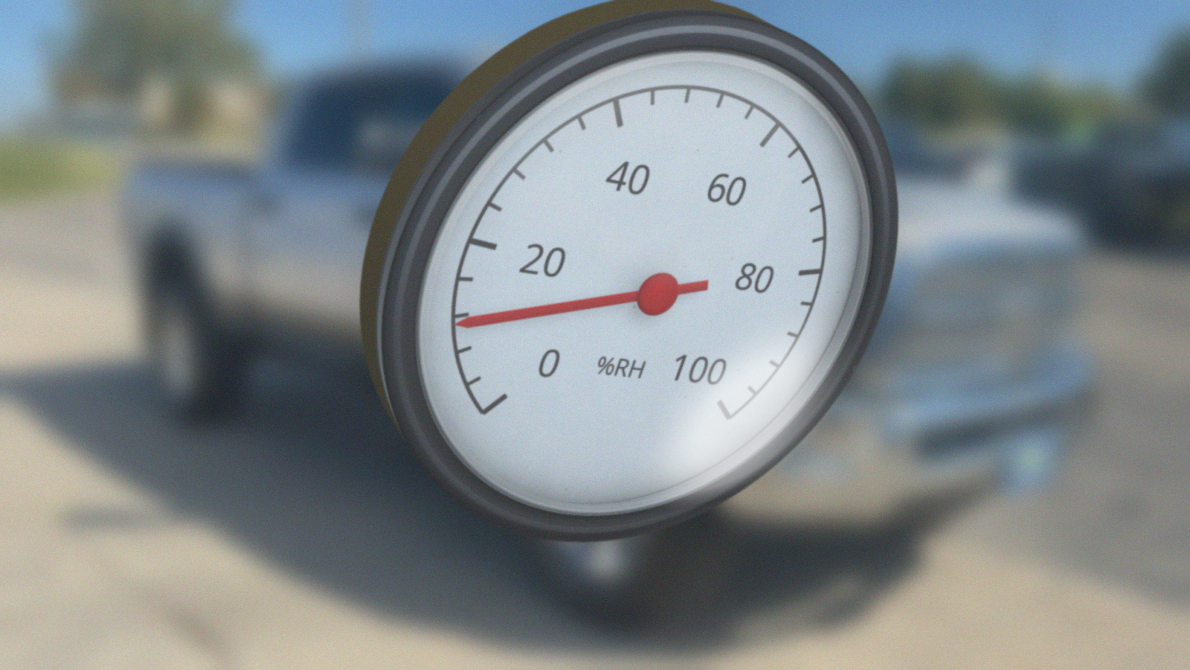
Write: 12; %
